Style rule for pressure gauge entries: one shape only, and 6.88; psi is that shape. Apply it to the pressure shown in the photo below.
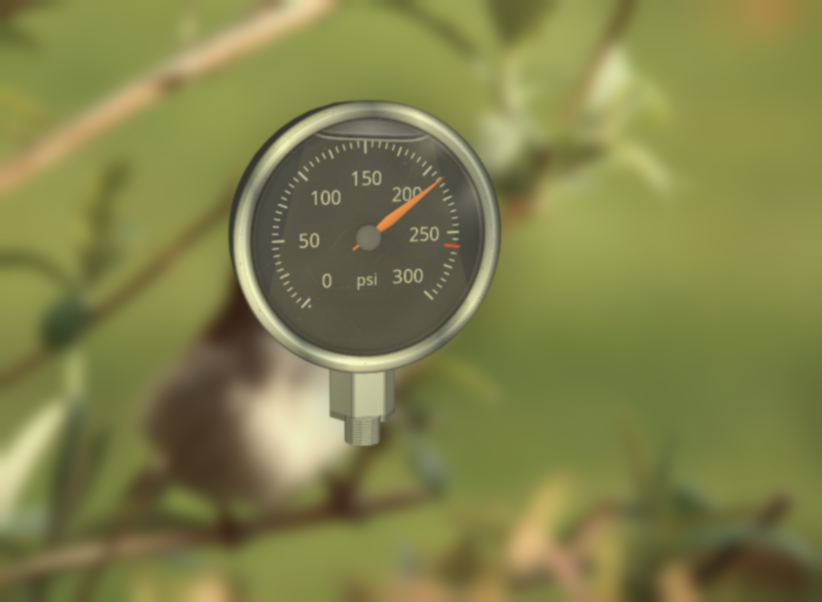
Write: 210; psi
